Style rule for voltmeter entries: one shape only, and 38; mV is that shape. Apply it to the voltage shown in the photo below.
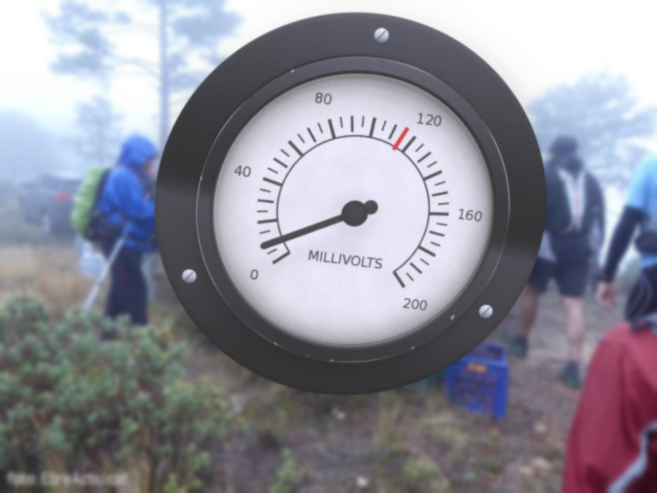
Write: 10; mV
